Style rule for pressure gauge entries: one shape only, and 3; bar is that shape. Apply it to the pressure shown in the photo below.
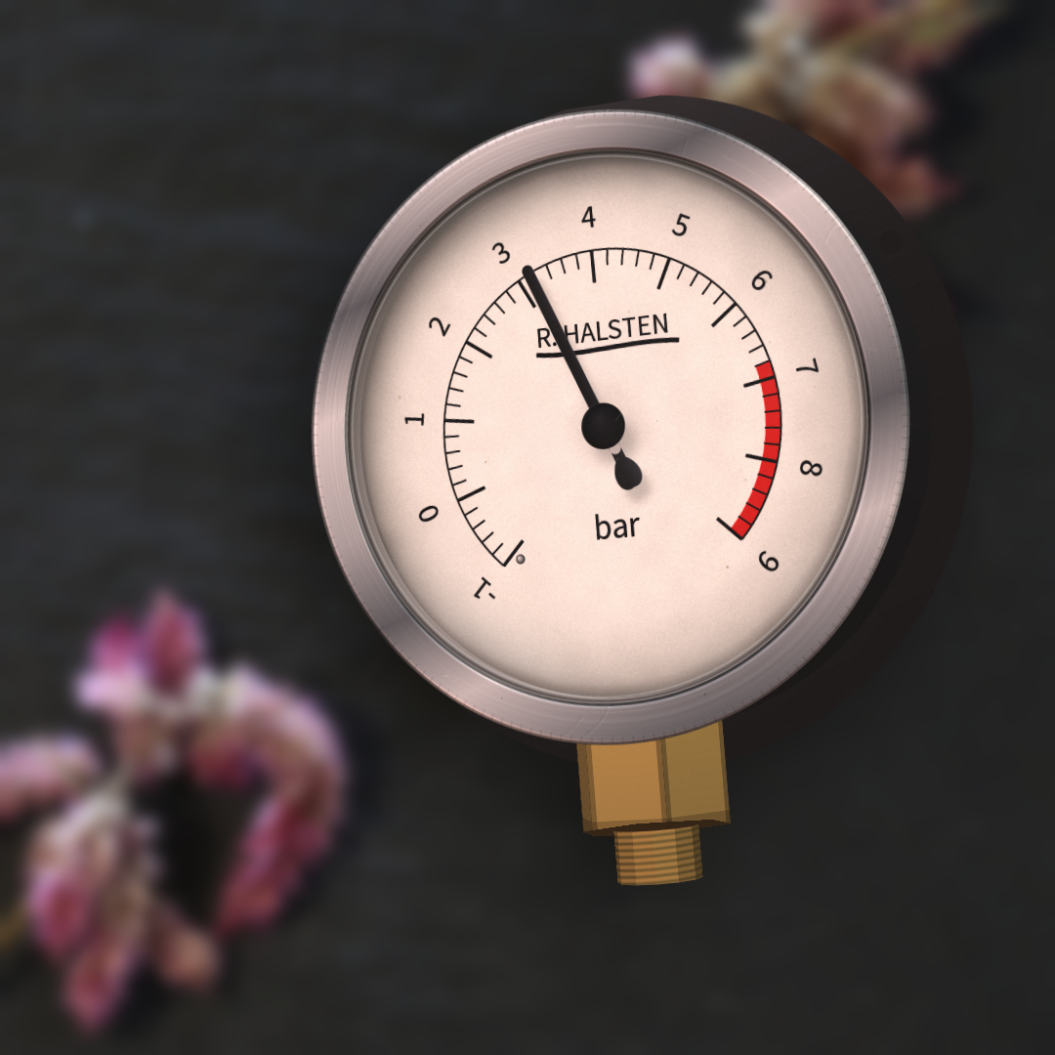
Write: 3.2; bar
